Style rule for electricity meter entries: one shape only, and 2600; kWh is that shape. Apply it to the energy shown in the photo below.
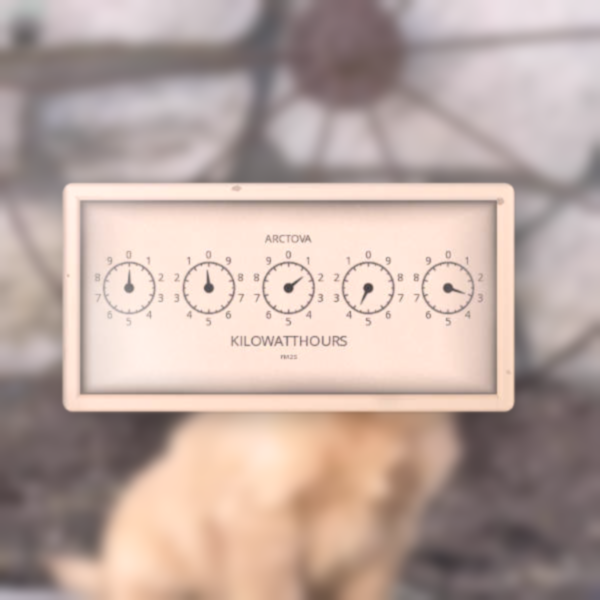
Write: 143; kWh
